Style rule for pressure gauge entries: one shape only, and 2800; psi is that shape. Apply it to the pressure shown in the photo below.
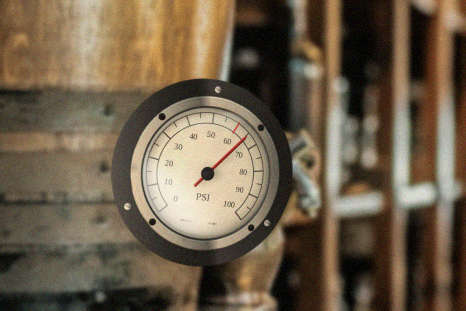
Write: 65; psi
